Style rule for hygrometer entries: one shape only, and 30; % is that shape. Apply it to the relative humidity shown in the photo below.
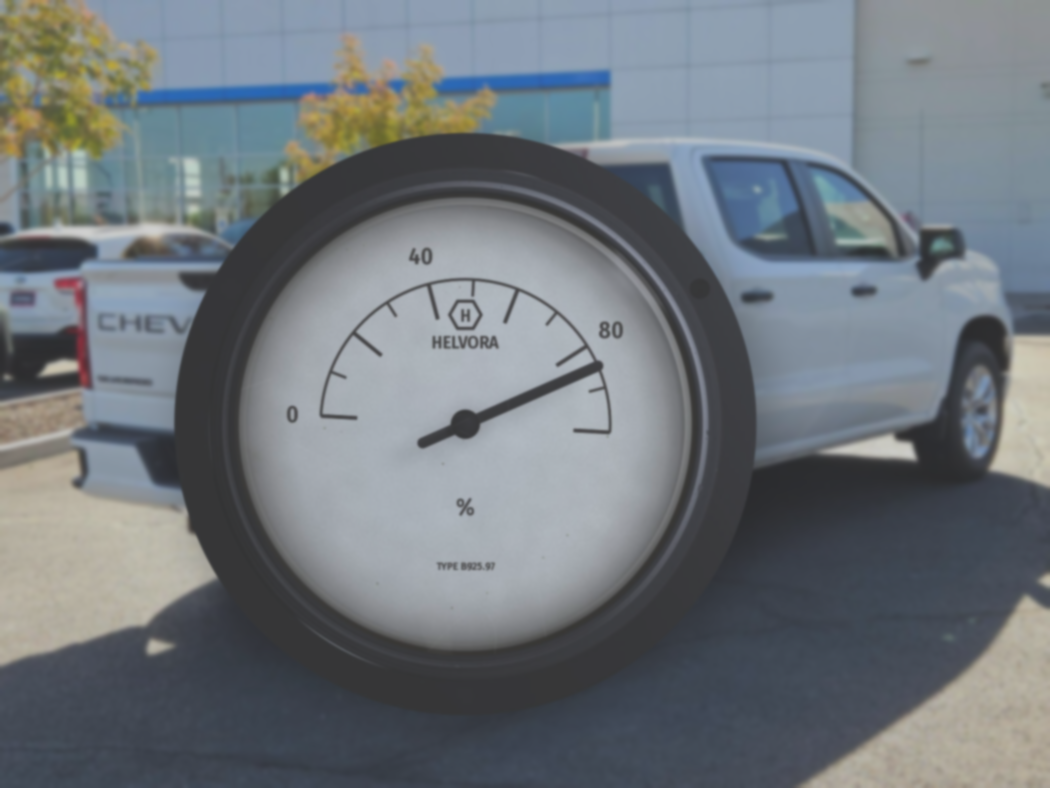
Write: 85; %
